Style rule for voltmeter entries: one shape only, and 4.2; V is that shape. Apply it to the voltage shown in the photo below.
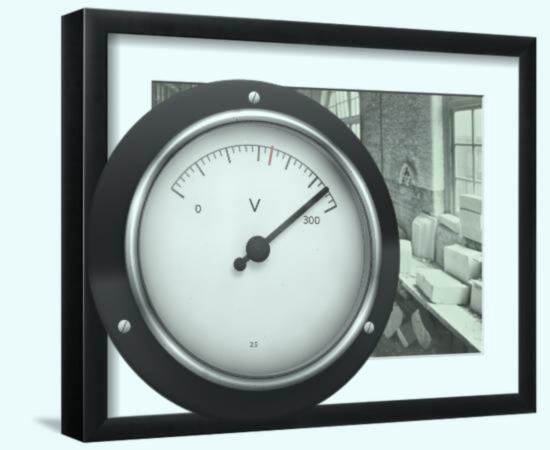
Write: 270; V
